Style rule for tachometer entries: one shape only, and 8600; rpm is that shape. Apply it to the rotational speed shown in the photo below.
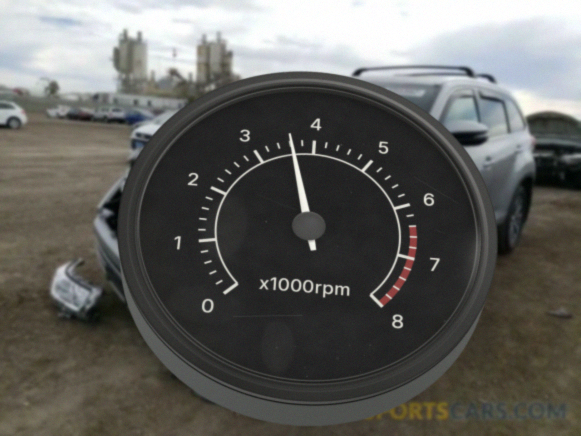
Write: 3600; rpm
